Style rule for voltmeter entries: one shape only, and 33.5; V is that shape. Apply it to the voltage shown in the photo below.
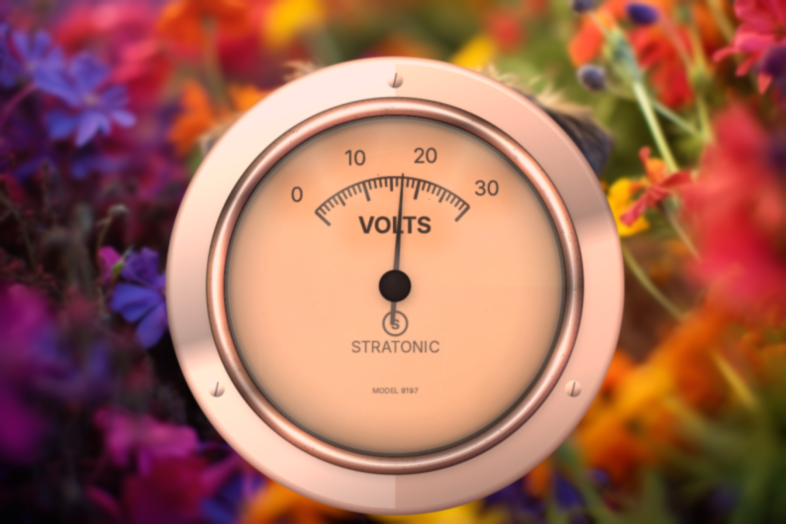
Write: 17; V
